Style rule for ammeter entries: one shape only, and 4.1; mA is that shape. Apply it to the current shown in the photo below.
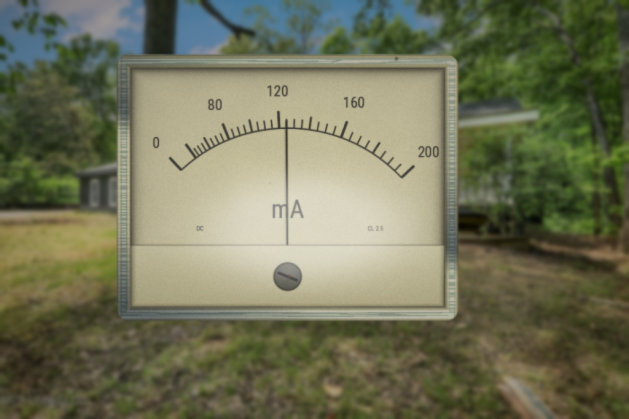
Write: 125; mA
